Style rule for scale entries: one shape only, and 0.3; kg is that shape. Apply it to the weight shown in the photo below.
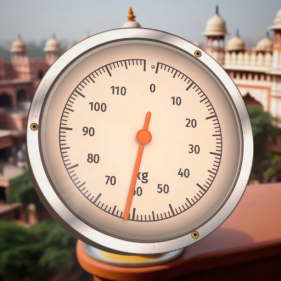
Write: 62; kg
